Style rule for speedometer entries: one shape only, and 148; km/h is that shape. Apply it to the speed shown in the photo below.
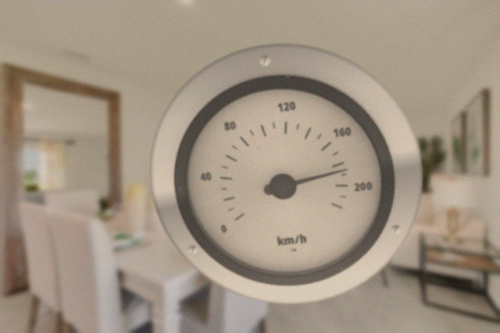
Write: 185; km/h
